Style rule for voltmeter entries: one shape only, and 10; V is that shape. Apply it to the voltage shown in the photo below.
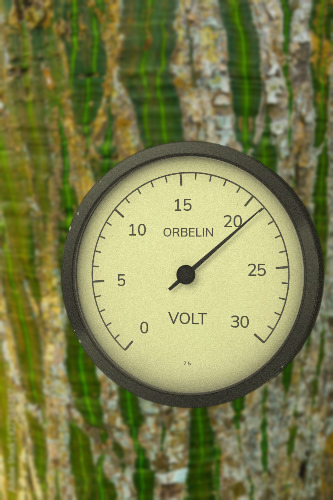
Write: 21; V
